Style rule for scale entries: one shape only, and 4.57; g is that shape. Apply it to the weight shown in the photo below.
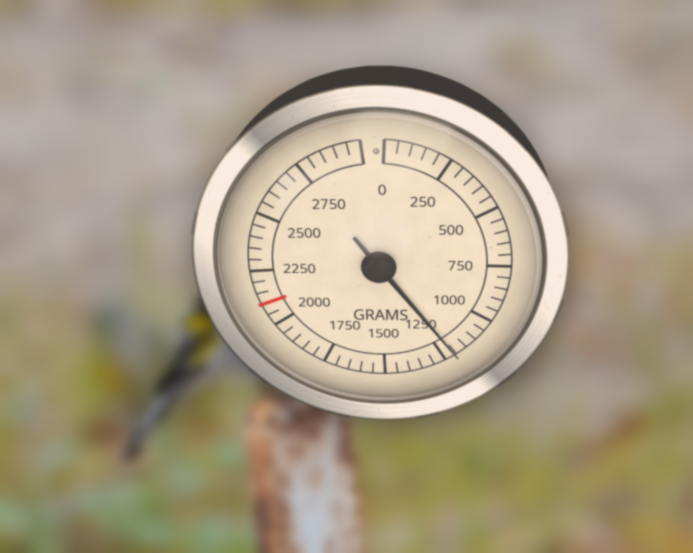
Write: 1200; g
